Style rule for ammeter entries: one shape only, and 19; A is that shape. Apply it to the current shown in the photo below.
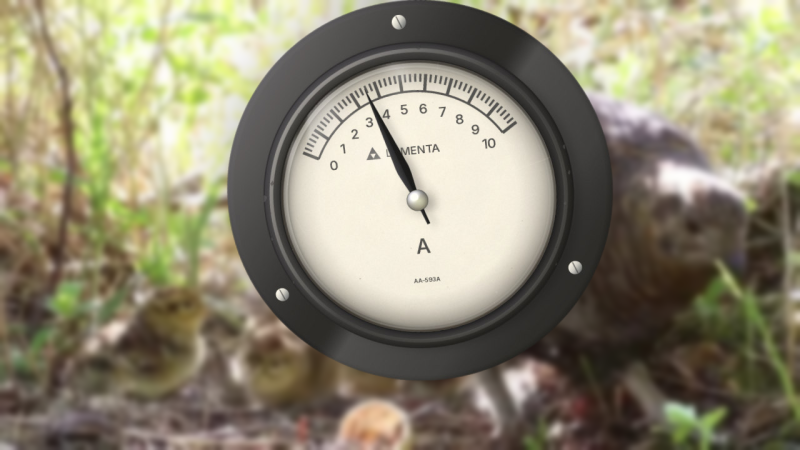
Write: 3.6; A
